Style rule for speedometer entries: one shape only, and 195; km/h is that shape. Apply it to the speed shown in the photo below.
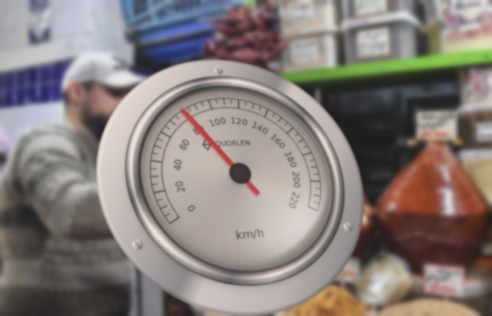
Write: 80; km/h
